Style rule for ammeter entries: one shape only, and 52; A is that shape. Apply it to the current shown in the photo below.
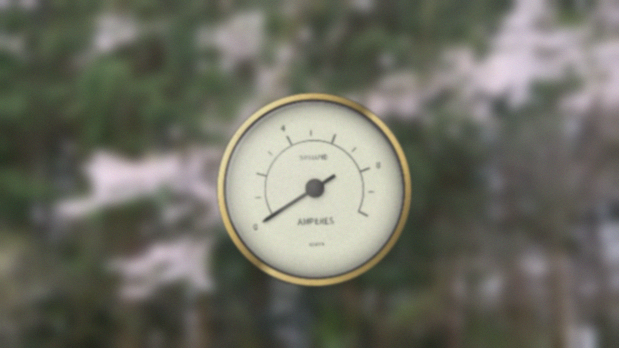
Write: 0; A
